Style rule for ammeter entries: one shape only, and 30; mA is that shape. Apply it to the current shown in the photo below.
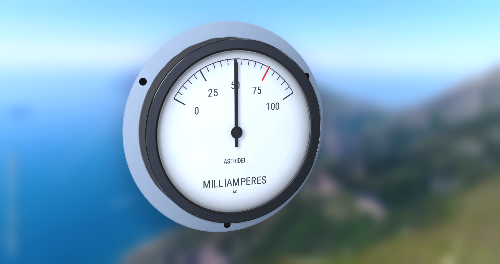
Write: 50; mA
